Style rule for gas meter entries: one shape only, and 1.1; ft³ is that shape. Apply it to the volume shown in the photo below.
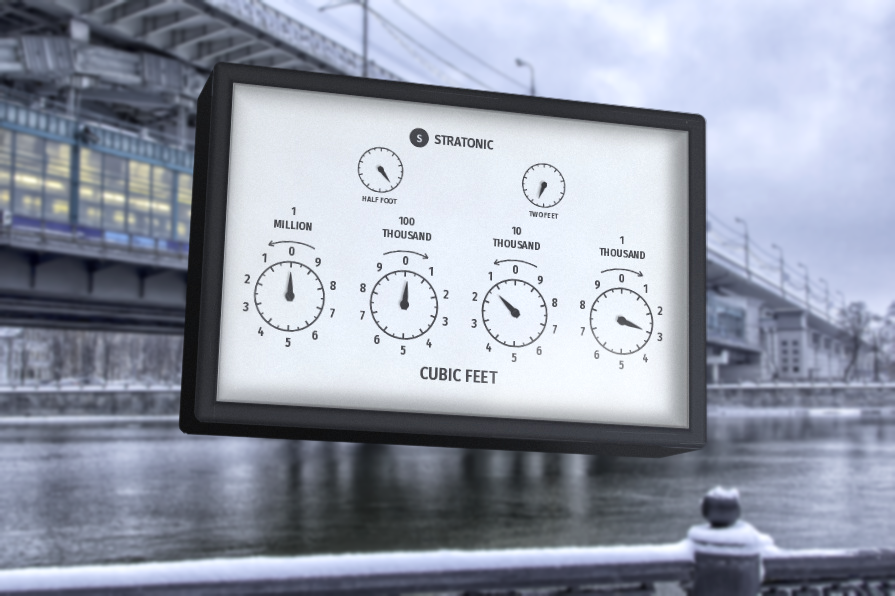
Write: 1300; ft³
